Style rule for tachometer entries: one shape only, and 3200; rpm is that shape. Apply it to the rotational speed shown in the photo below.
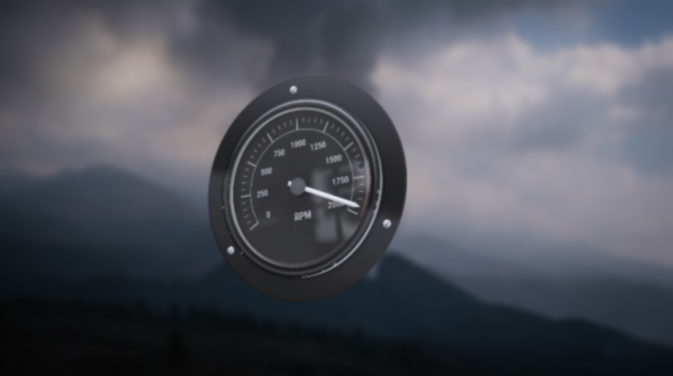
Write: 1950; rpm
